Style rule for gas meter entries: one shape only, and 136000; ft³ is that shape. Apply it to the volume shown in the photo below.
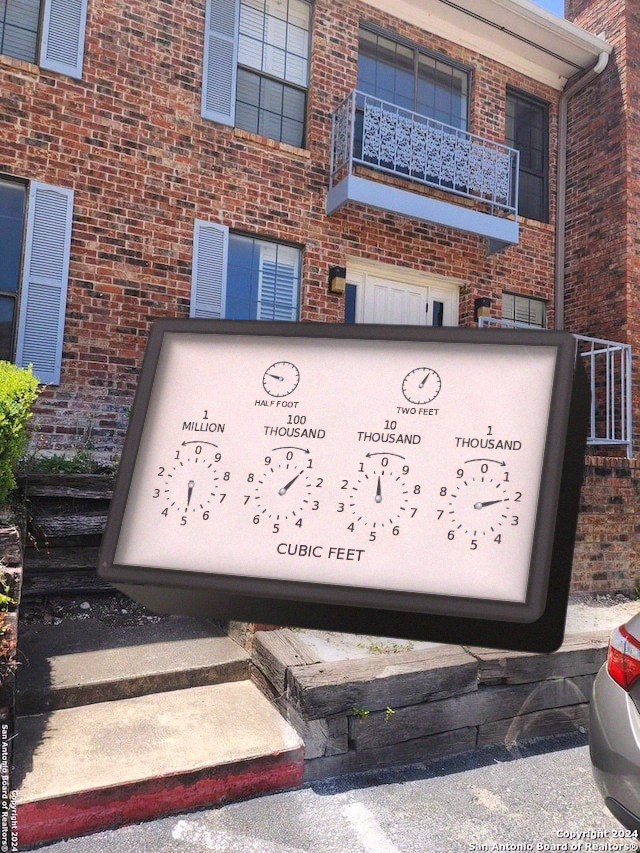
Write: 510200; ft³
